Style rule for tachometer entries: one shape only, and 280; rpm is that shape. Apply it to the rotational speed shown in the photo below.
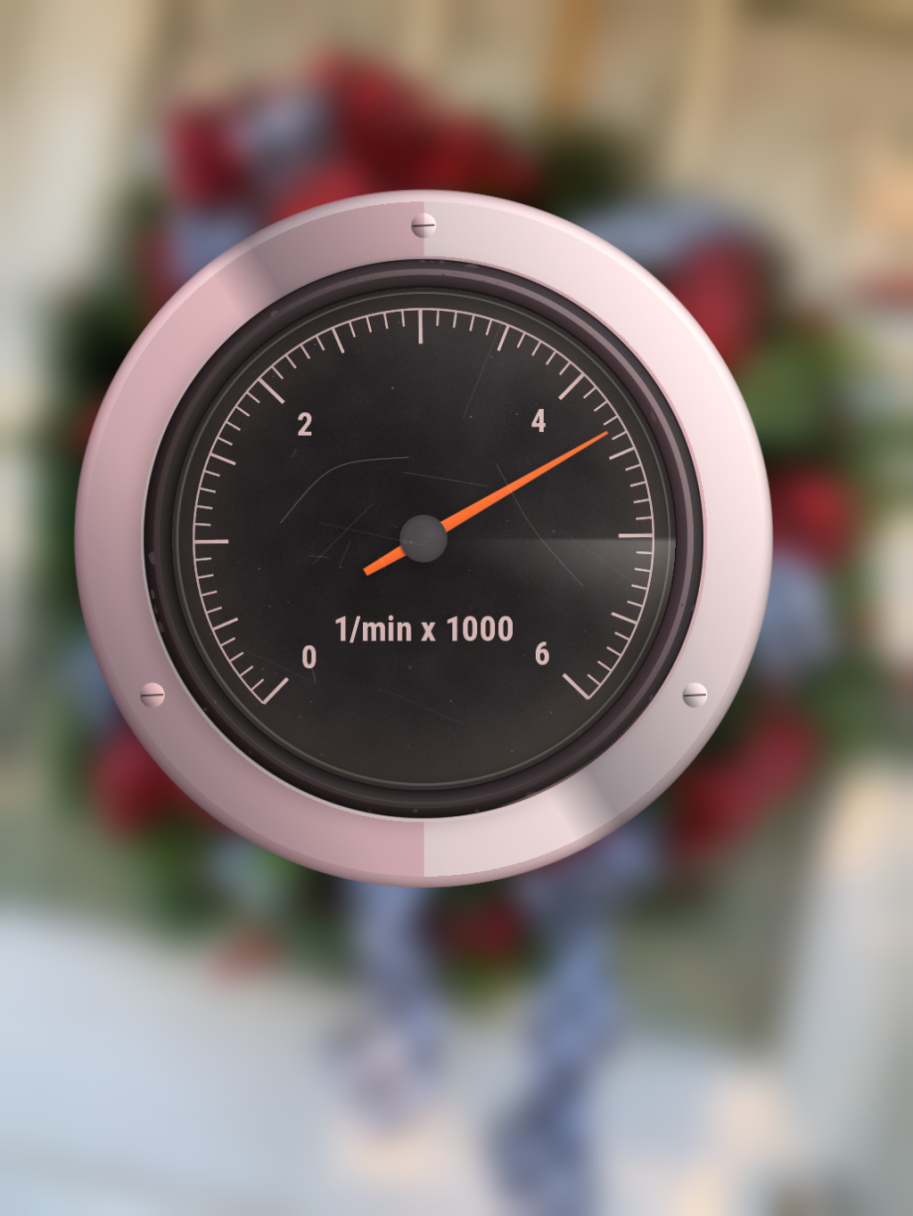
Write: 4350; rpm
